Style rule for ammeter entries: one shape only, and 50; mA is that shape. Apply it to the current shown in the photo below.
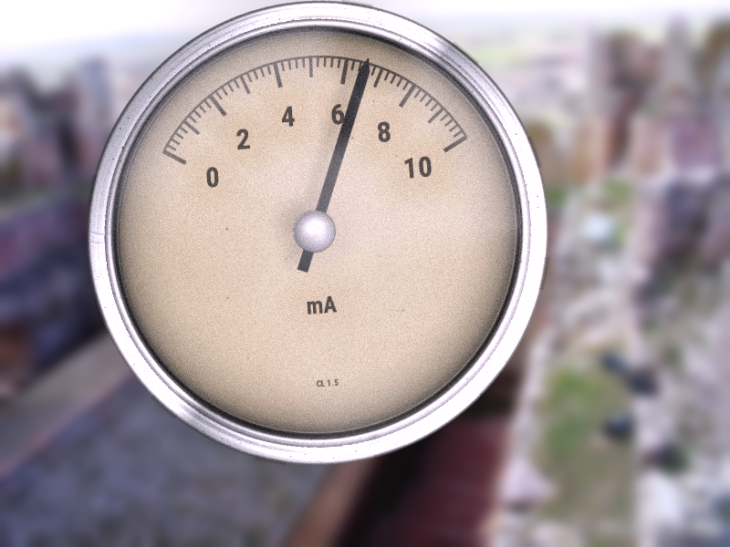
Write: 6.6; mA
